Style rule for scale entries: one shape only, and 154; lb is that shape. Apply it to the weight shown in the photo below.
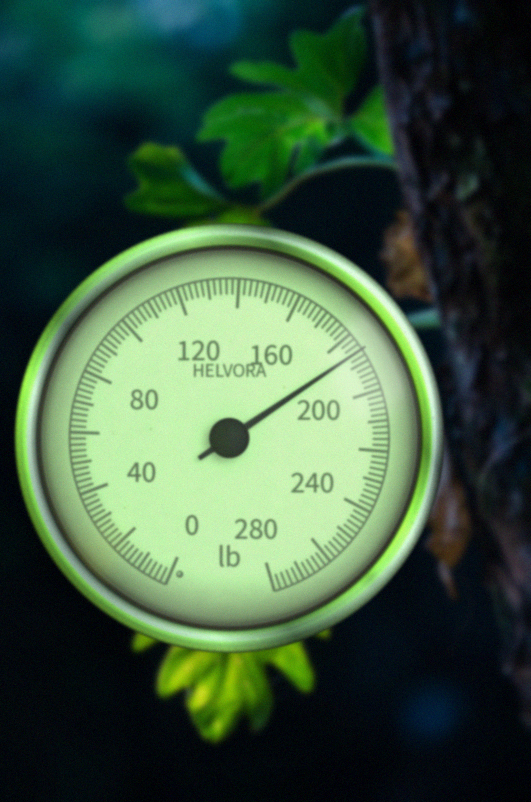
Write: 186; lb
